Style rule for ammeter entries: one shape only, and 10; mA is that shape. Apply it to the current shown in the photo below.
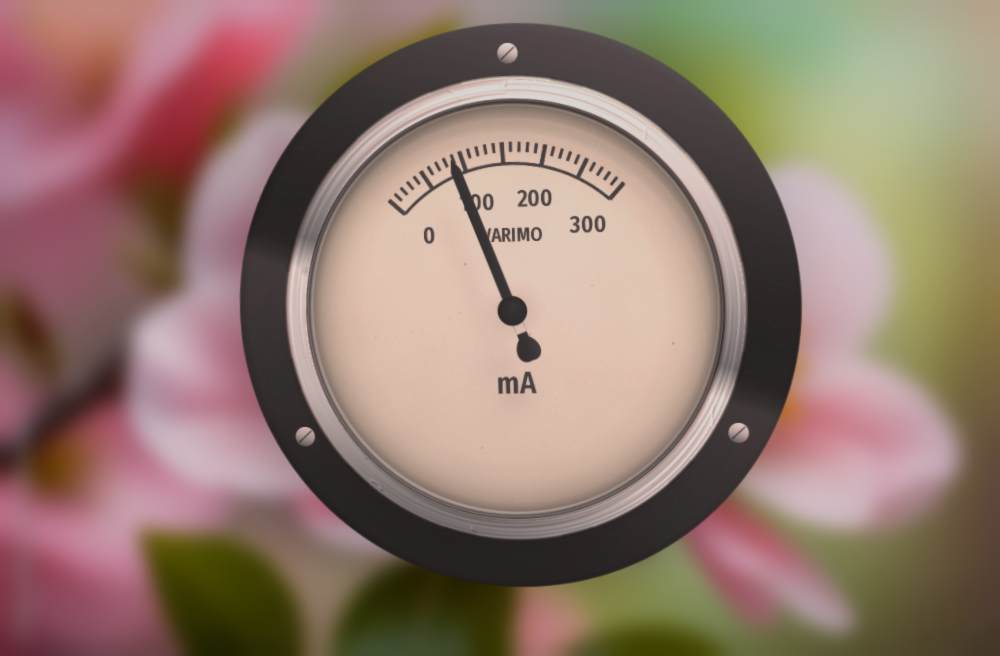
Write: 90; mA
